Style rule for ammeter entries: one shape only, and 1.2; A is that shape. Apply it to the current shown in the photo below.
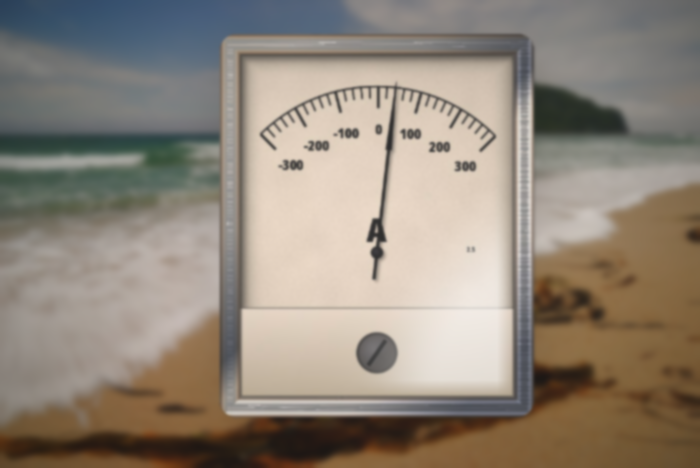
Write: 40; A
